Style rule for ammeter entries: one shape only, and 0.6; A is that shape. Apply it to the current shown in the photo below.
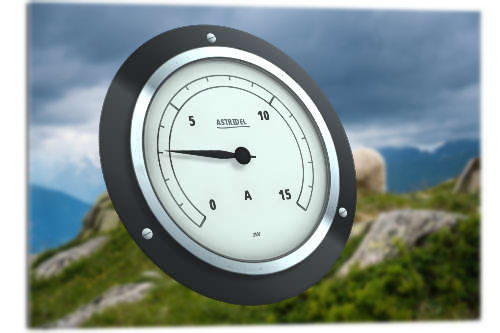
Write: 3; A
